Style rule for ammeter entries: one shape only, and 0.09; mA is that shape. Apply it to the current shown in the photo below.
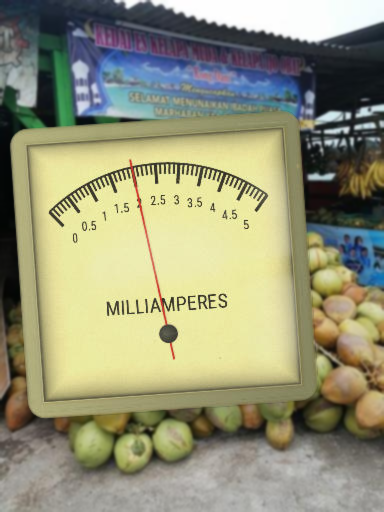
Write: 2; mA
